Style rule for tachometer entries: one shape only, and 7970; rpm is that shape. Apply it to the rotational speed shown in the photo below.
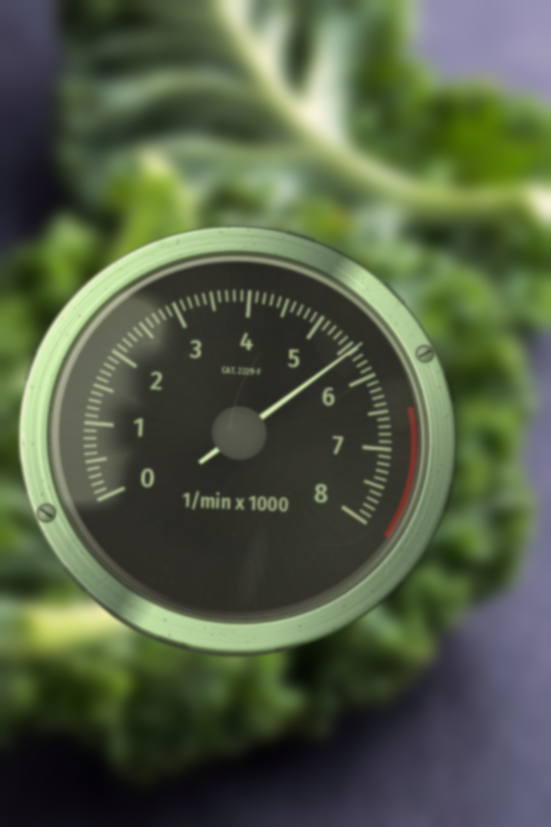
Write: 5600; rpm
